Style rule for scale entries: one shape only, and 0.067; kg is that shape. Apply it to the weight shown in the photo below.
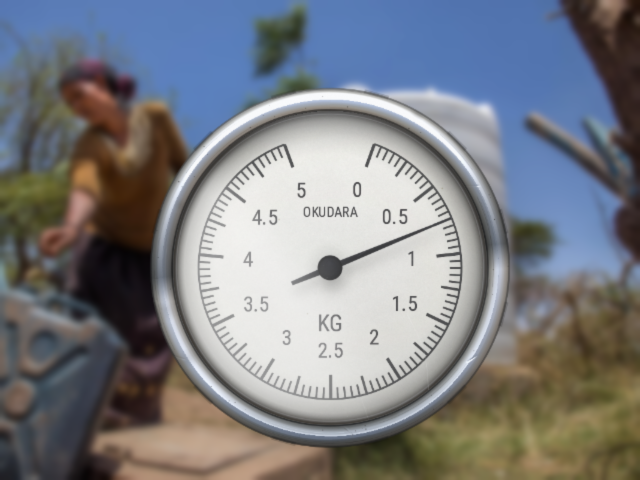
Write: 0.75; kg
